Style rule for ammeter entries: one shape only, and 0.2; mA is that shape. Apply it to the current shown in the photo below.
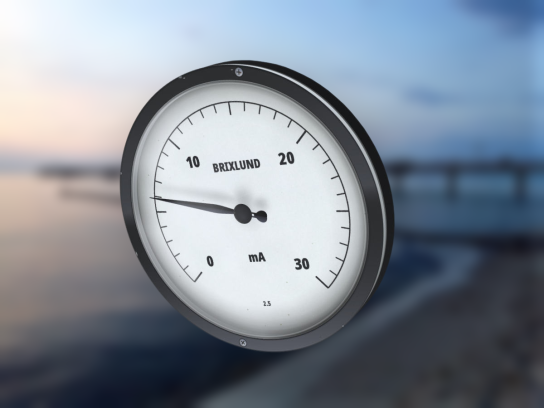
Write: 6; mA
